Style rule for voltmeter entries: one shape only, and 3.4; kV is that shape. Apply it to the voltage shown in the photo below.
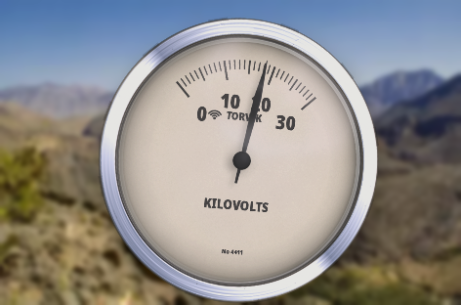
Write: 18; kV
